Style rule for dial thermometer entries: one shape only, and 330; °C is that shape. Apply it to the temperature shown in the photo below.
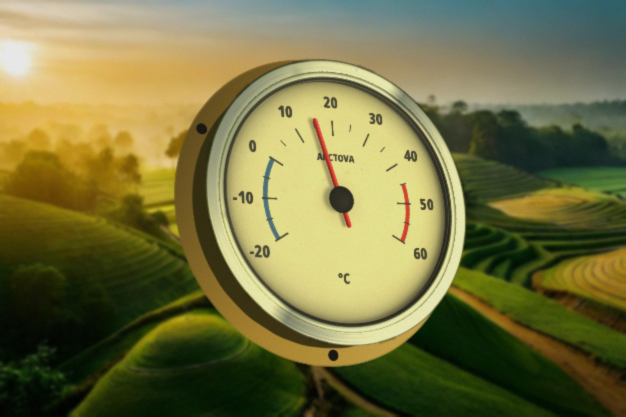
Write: 15; °C
